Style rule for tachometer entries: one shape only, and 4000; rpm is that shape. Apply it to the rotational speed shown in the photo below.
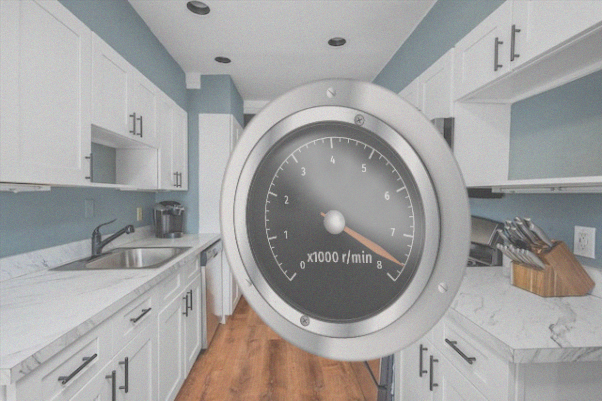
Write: 7600; rpm
